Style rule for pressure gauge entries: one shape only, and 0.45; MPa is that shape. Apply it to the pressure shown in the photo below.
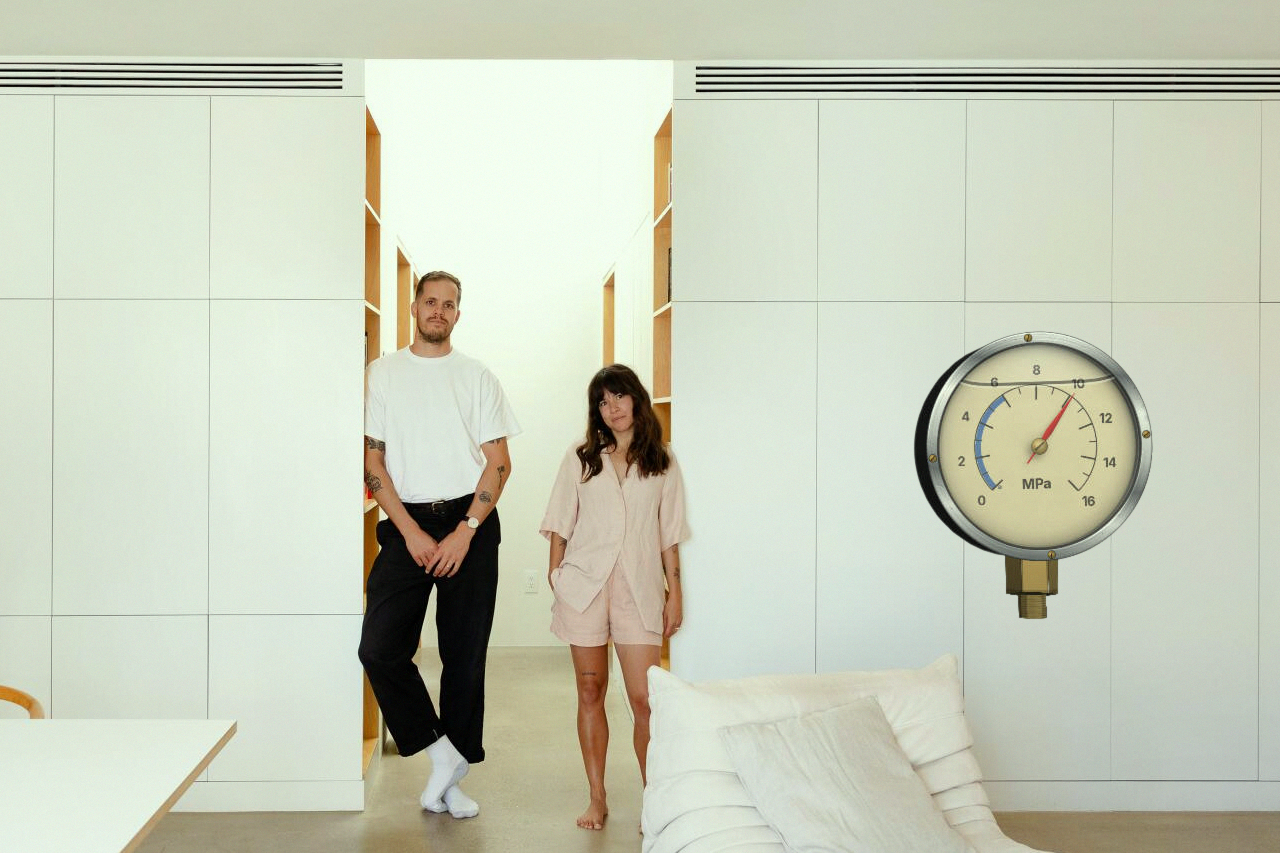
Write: 10; MPa
